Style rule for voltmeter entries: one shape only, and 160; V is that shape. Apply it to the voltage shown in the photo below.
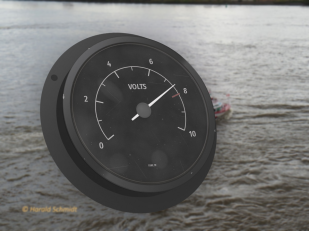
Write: 7.5; V
